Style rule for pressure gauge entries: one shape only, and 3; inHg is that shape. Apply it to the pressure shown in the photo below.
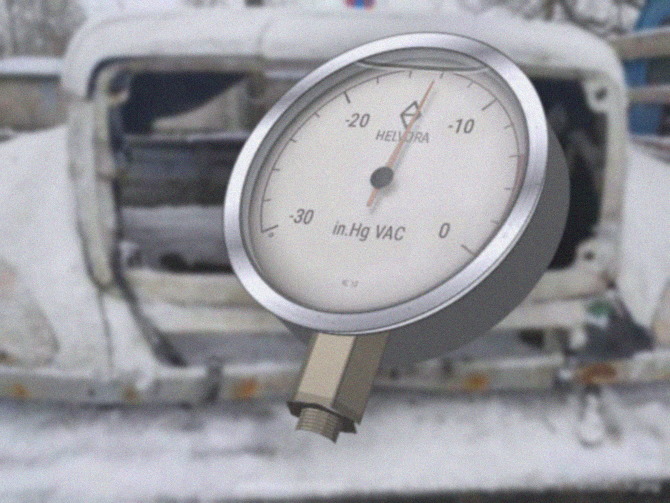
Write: -14; inHg
